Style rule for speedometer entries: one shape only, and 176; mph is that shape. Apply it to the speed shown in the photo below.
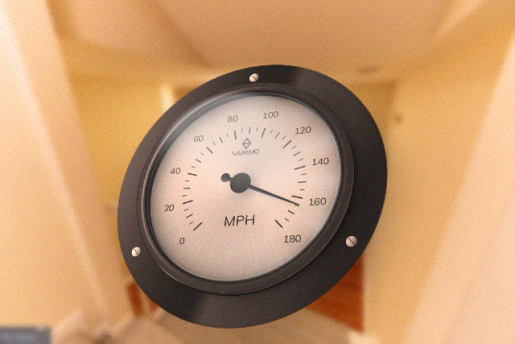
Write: 165; mph
